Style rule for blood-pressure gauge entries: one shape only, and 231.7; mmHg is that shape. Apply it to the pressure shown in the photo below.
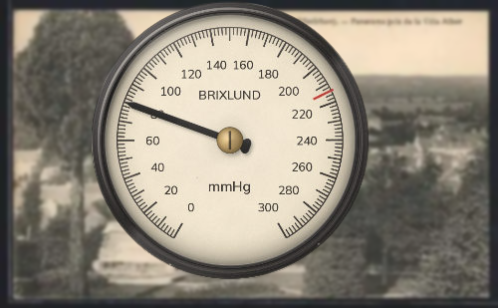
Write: 80; mmHg
